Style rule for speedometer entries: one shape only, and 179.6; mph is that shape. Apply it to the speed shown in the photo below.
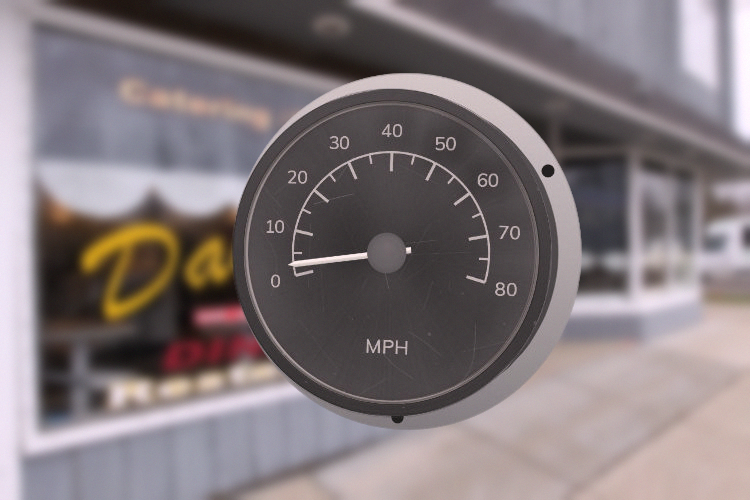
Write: 2.5; mph
